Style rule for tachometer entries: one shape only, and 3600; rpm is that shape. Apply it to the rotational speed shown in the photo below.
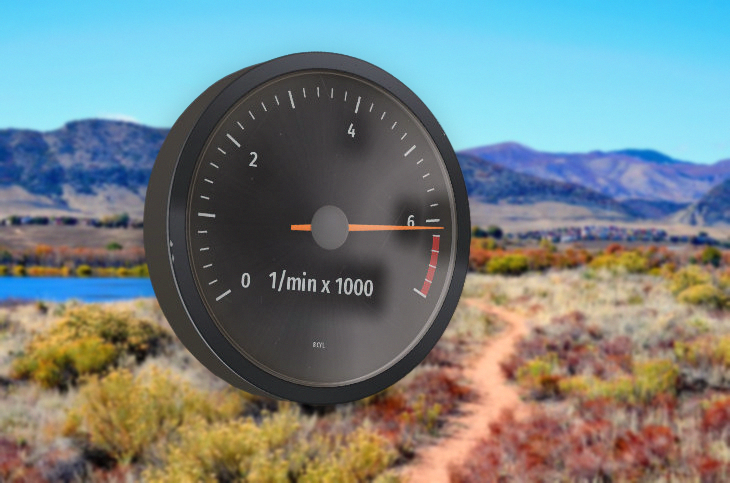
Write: 6100; rpm
